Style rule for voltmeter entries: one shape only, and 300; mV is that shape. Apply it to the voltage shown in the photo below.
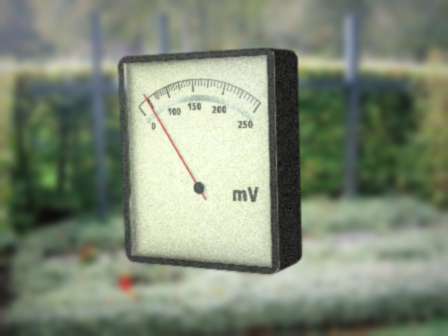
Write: 50; mV
